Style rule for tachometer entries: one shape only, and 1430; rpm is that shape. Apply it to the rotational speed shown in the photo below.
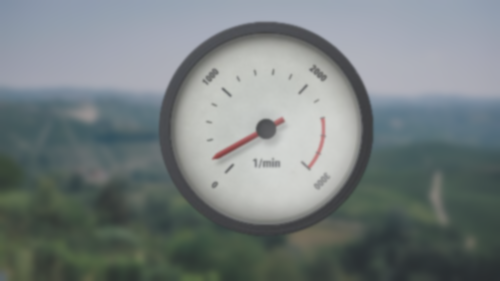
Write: 200; rpm
